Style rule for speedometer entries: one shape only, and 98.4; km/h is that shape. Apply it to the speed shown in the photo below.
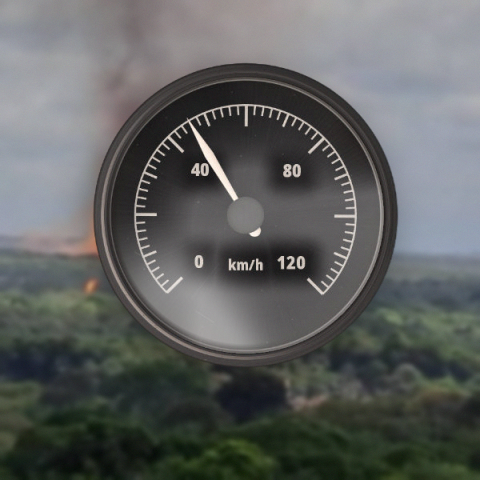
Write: 46; km/h
